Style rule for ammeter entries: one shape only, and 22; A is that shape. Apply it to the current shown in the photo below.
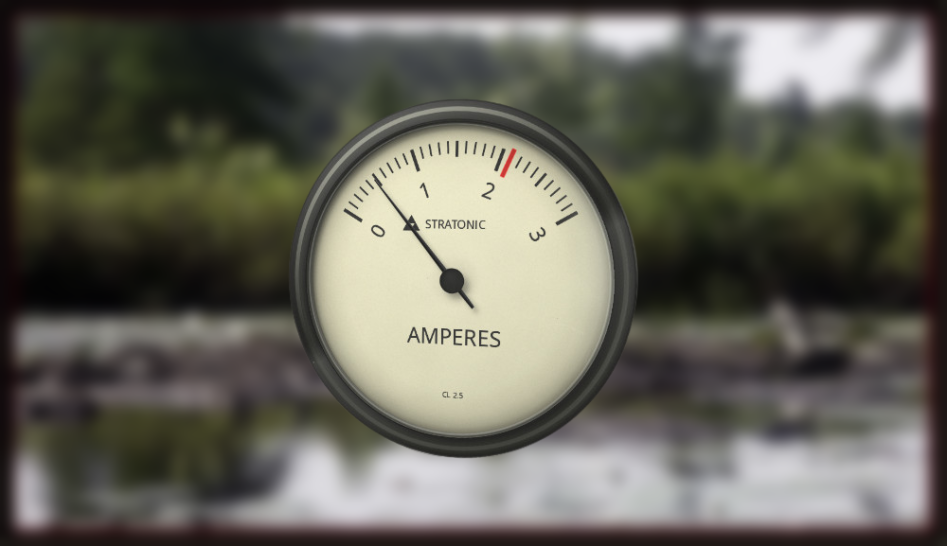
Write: 0.5; A
